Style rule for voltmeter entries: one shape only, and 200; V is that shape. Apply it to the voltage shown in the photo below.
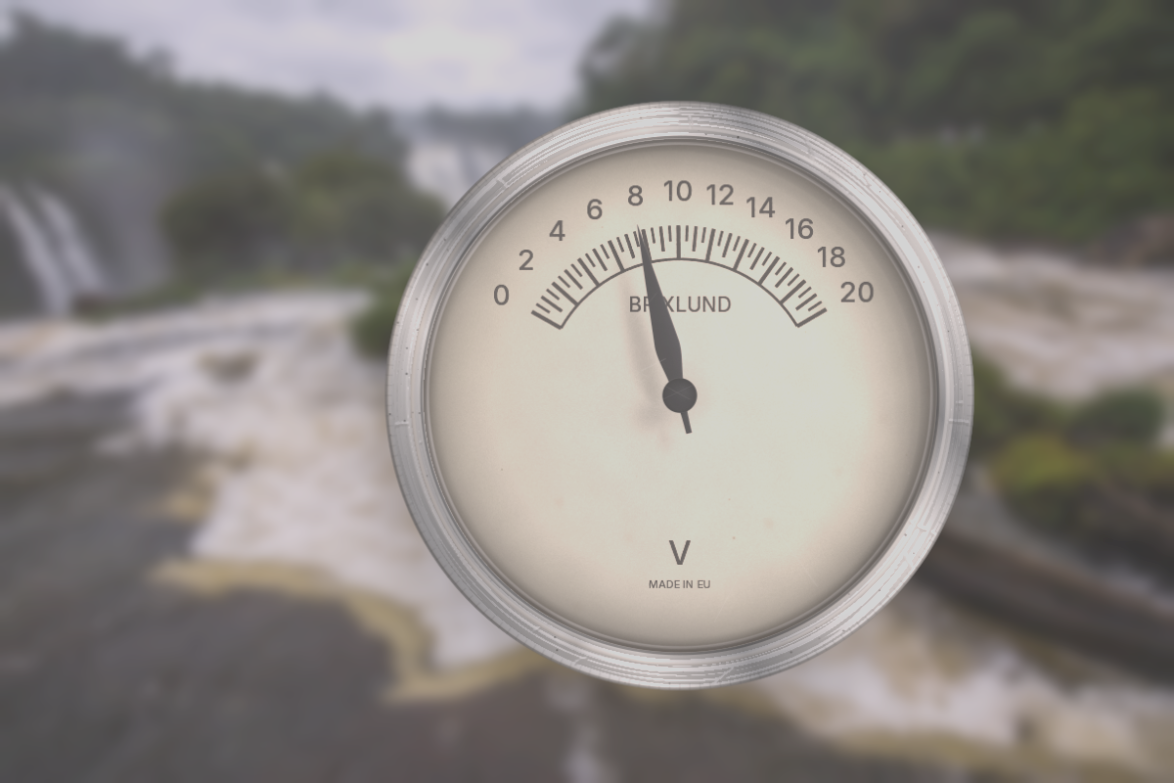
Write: 7.75; V
